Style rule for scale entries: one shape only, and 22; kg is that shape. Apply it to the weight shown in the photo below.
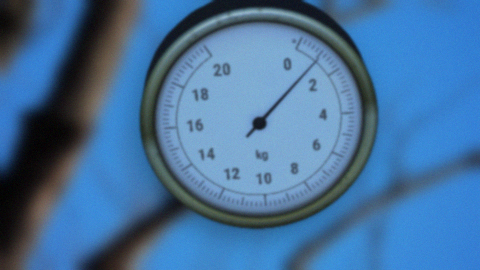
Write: 1; kg
